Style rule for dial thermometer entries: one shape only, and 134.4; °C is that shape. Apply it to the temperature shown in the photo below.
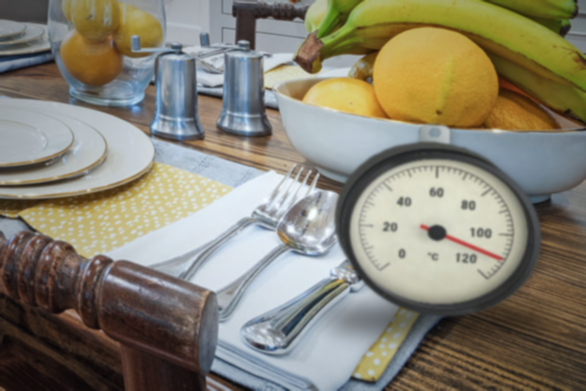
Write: 110; °C
